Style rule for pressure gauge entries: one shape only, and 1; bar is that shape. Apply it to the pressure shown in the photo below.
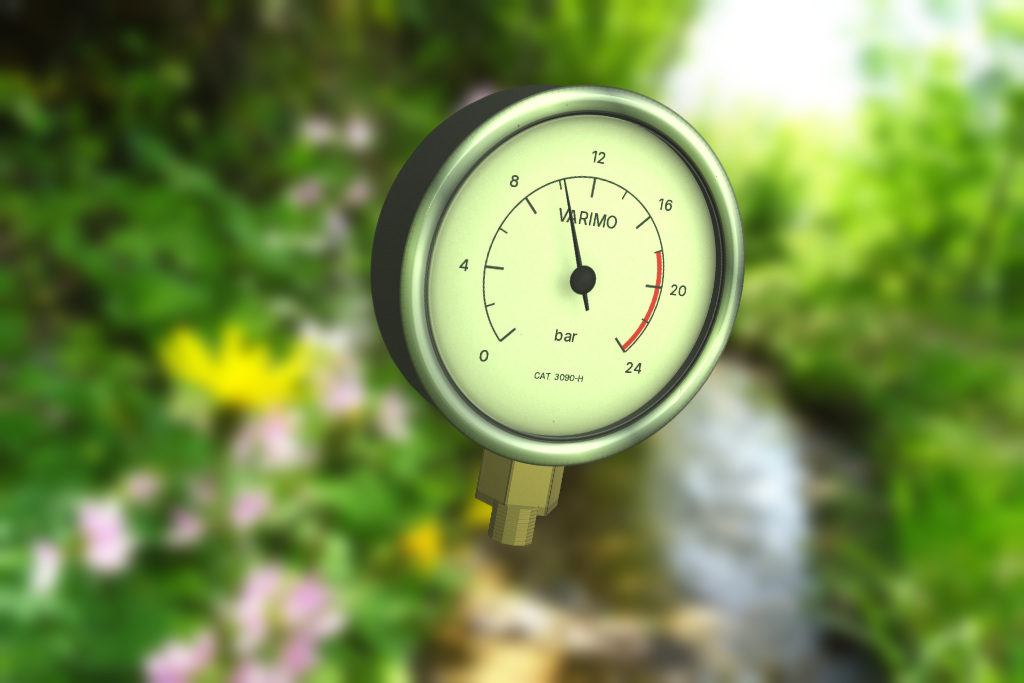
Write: 10; bar
